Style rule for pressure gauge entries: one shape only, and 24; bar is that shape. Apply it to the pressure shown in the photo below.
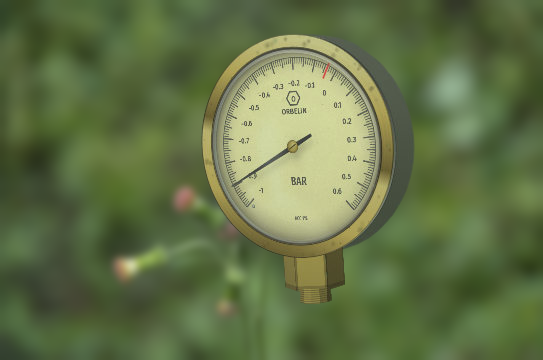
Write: -0.9; bar
